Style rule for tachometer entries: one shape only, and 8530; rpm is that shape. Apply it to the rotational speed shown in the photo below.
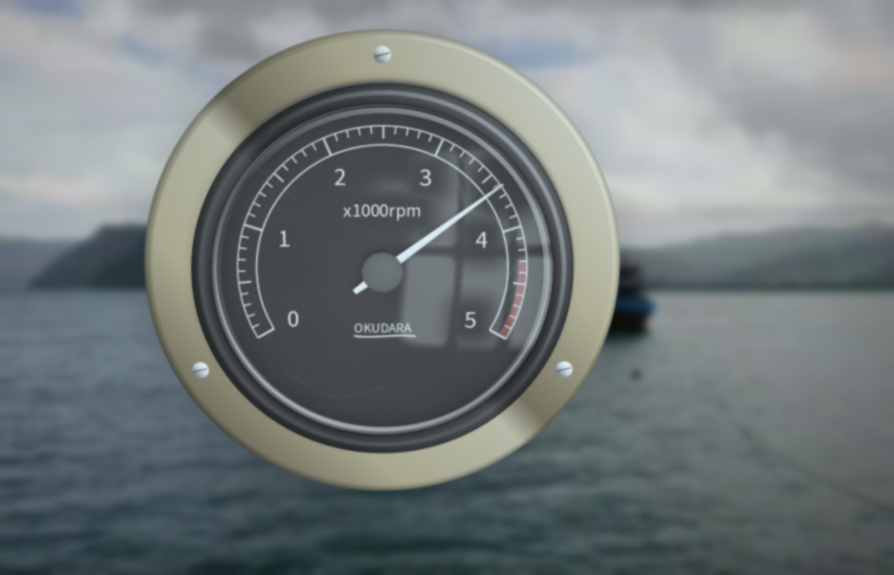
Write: 3600; rpm
